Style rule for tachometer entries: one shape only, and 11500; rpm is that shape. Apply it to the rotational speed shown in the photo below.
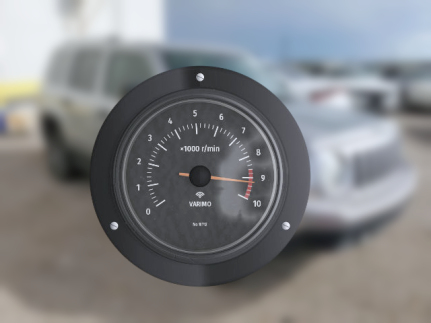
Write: 9200; rpm
